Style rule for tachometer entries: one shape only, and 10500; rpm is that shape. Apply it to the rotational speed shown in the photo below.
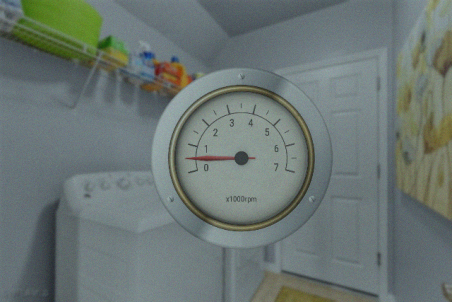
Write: 500; rpm
